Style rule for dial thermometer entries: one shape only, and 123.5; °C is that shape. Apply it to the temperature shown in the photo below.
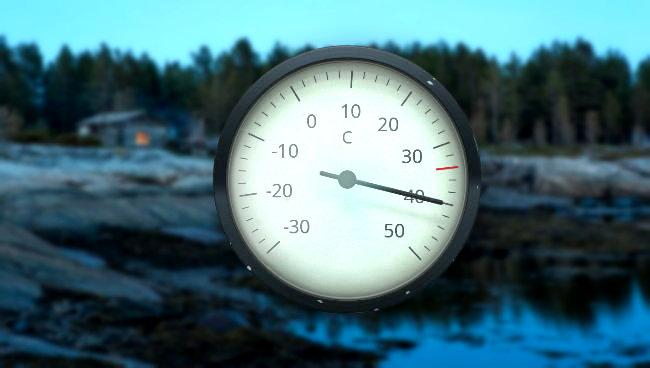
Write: 40; °C
